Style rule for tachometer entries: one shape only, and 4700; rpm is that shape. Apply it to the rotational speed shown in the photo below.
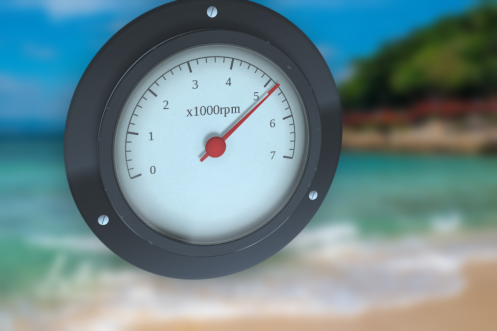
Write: 5200; rpm
